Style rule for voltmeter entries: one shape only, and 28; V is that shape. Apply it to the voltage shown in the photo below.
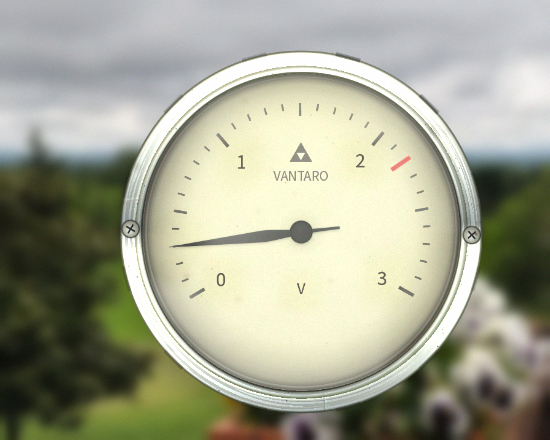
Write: 0.3; V
